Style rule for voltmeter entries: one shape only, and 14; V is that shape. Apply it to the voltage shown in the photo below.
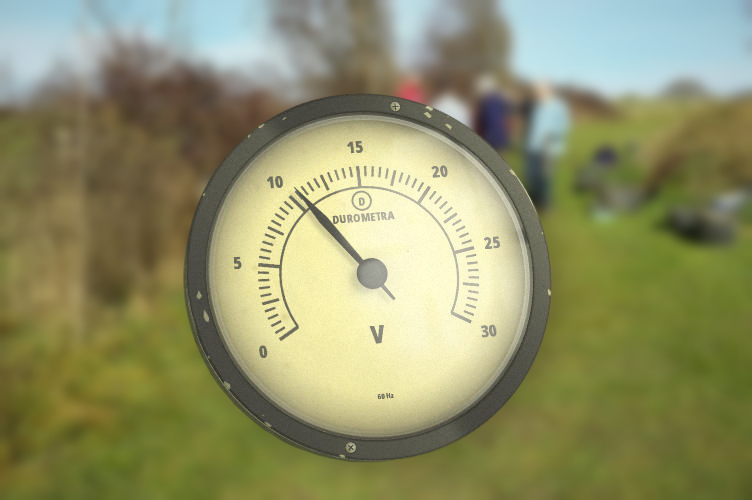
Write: 10.5; V
